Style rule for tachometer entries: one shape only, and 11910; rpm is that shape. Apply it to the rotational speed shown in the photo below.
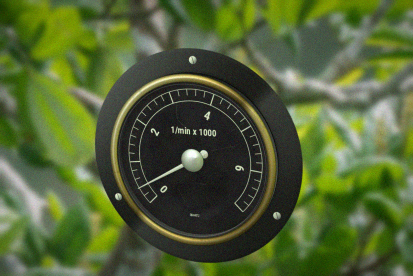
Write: 400; rpm
